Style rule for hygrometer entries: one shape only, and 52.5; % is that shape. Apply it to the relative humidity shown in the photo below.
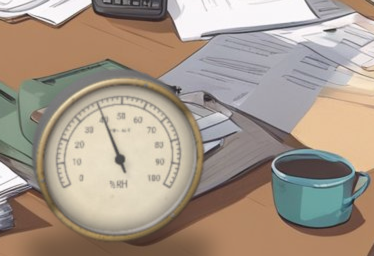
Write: 40; %
